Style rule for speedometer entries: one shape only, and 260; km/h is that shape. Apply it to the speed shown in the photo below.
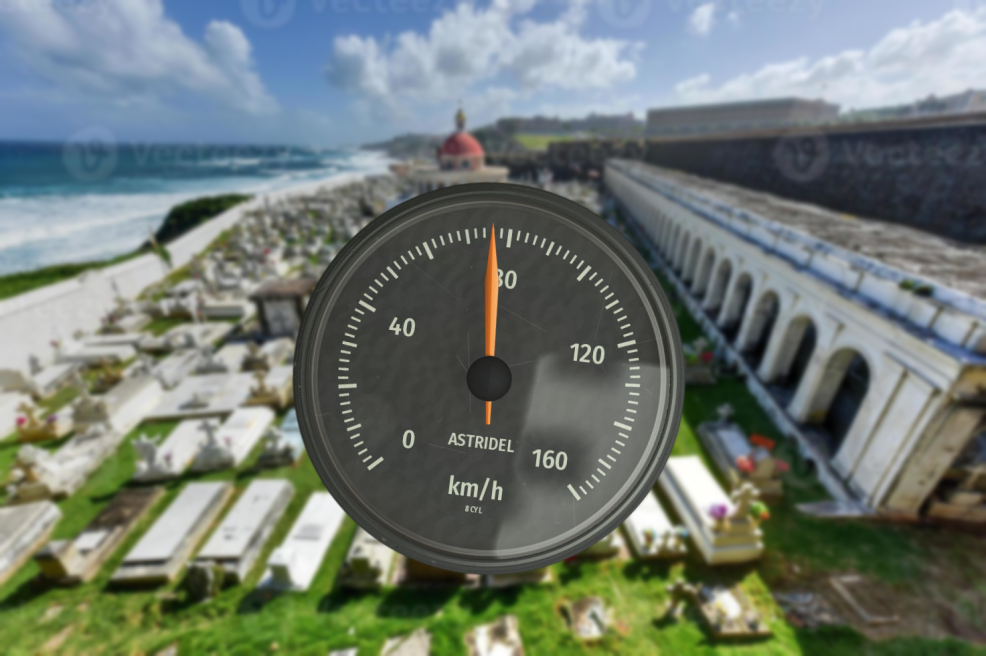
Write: 76; km/h
